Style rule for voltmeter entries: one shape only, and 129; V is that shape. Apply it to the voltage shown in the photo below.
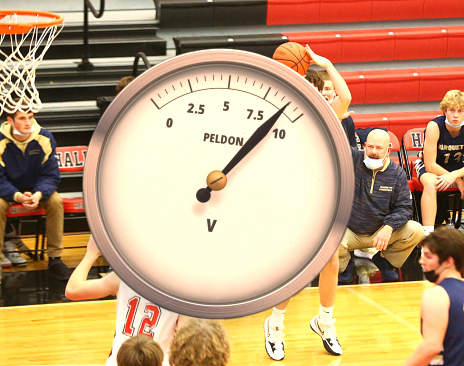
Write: 9; V
